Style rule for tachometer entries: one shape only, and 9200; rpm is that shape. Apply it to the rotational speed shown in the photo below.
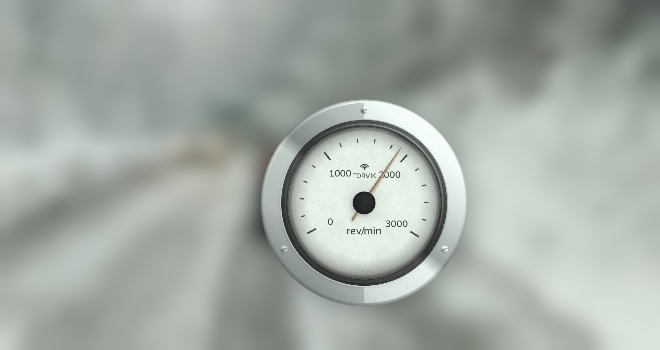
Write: 1900; rpm
